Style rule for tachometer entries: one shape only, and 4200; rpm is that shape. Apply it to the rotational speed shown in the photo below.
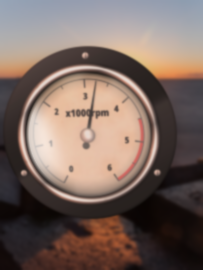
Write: 3250; rpm
